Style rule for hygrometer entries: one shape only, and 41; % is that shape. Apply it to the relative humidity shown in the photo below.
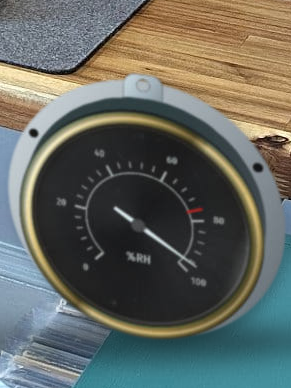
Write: 96; %
